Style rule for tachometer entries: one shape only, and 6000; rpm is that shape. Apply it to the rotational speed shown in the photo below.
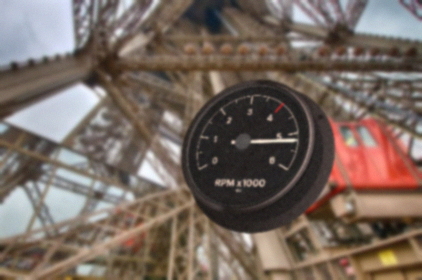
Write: 5250; rpm
